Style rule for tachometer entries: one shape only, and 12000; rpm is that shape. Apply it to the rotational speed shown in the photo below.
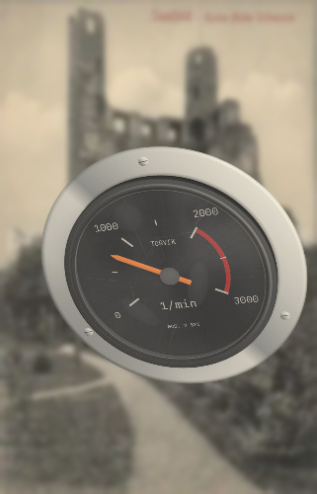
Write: 750; rpm
